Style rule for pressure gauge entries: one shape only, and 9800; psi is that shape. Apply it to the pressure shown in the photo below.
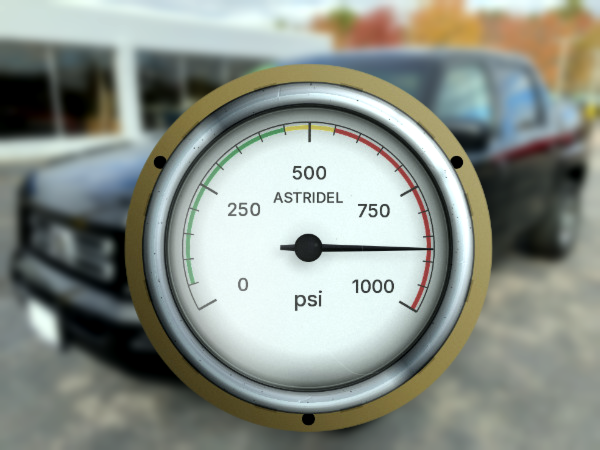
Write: 875; psi
